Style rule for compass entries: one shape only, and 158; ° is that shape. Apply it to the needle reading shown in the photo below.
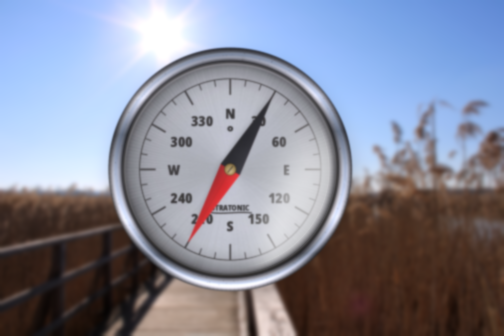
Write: 210; °
